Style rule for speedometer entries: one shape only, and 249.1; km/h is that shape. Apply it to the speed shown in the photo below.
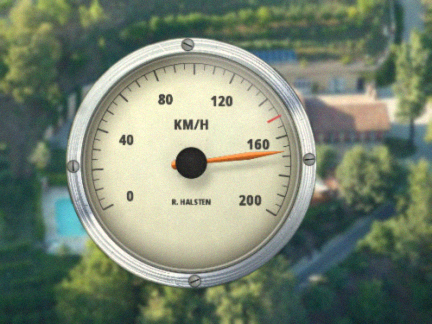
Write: 167.5; km/h
